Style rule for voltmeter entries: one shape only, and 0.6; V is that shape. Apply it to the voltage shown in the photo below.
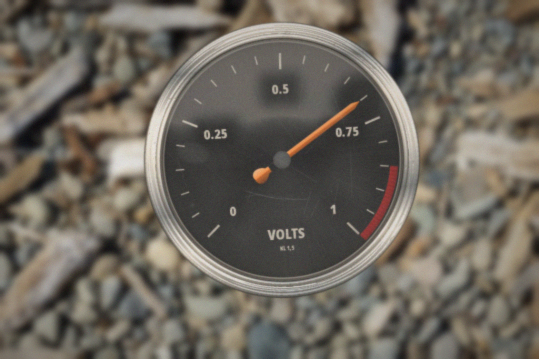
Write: 0.7; V
